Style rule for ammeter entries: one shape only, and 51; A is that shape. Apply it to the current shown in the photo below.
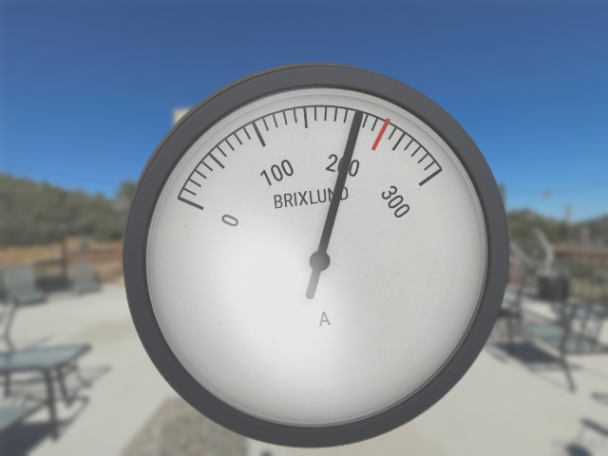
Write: 200; A
